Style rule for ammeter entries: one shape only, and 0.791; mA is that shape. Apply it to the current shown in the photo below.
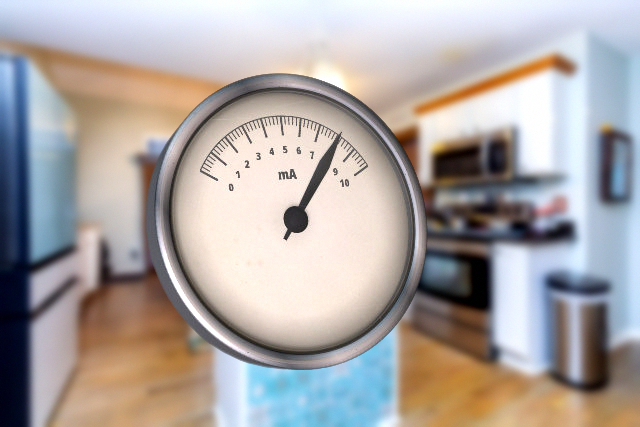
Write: 8; mA
